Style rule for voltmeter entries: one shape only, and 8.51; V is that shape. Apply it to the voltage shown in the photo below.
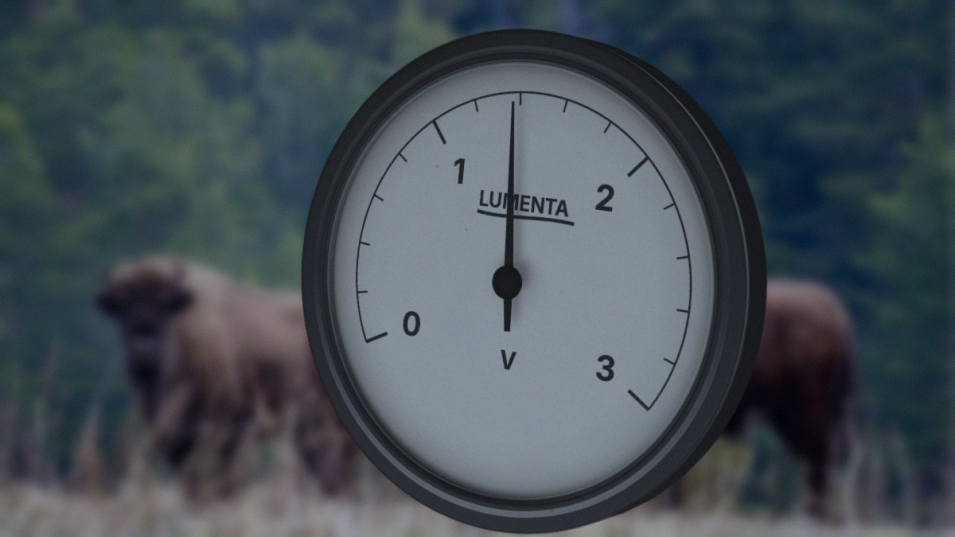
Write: 1.4; V
